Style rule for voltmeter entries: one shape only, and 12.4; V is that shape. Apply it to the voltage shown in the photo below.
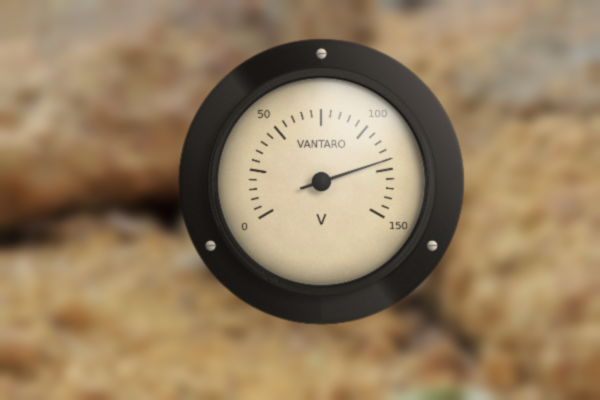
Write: 120; V
